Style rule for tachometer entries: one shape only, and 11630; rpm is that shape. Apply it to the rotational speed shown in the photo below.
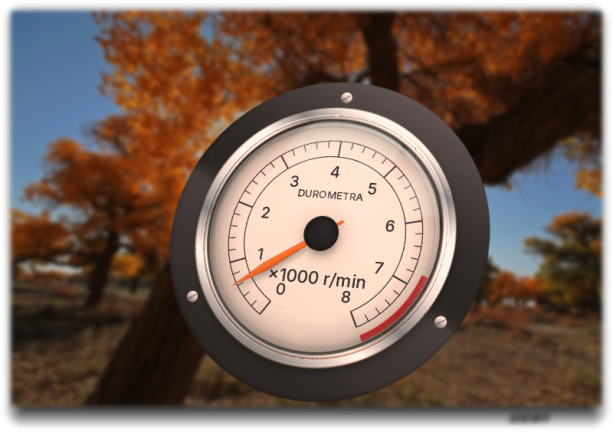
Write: 600; rpm
